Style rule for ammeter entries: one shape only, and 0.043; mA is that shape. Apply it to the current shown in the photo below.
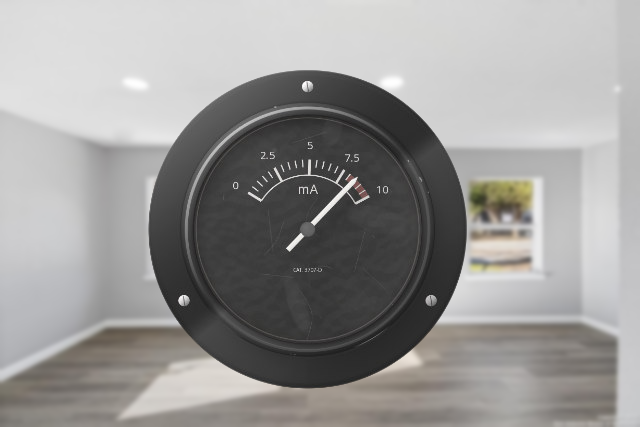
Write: 8.5; mA
